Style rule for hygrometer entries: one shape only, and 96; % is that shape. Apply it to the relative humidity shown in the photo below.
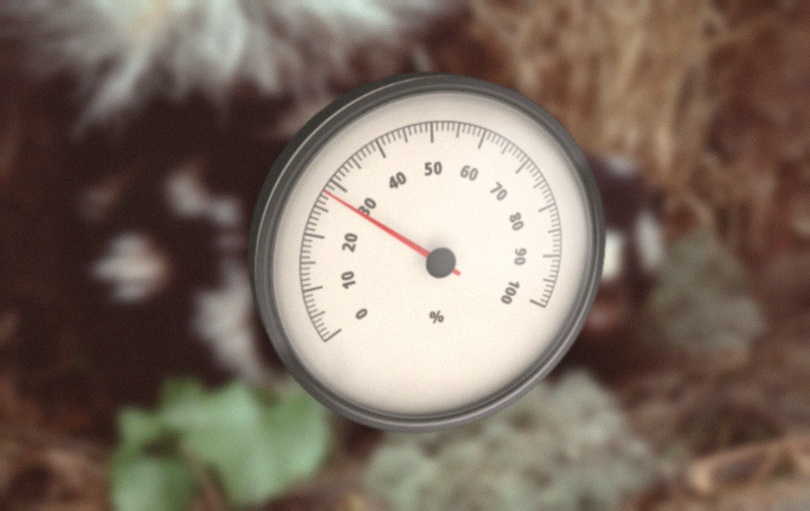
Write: 28; %
